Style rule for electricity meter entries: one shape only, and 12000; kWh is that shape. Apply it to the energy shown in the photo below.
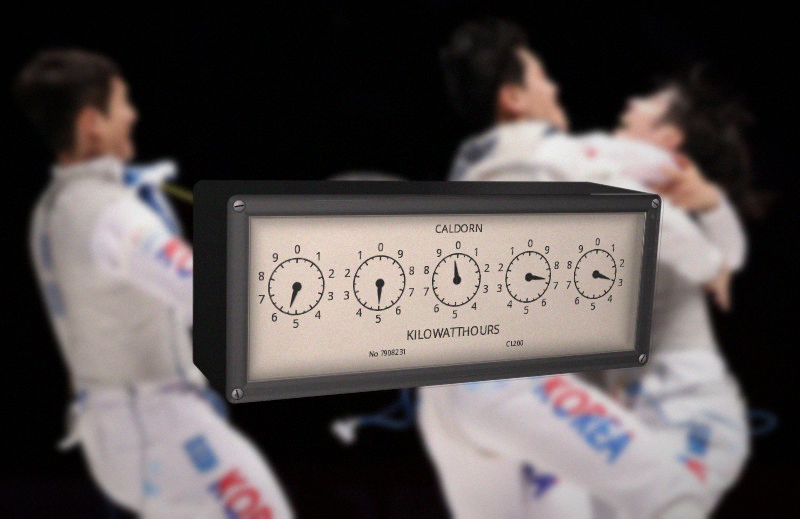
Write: 54973; kWh
